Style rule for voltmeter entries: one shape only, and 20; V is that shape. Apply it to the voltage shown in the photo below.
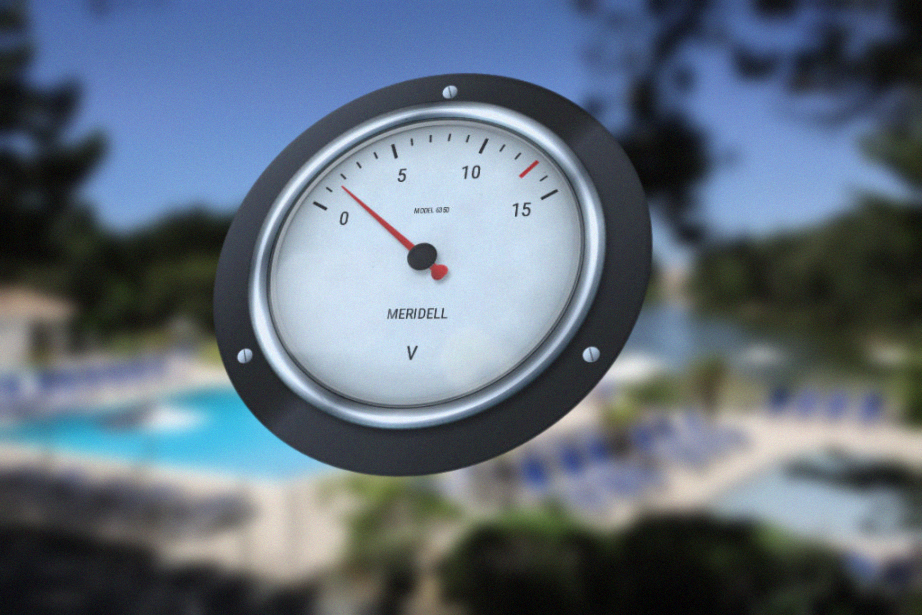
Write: 1.5; V
